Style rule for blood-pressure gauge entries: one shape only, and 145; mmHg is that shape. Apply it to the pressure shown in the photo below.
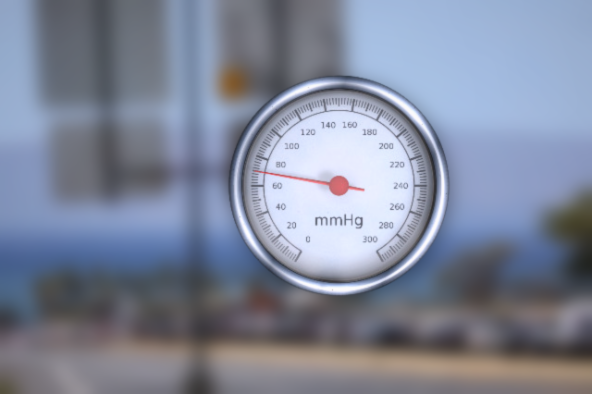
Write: 70; mmHg
